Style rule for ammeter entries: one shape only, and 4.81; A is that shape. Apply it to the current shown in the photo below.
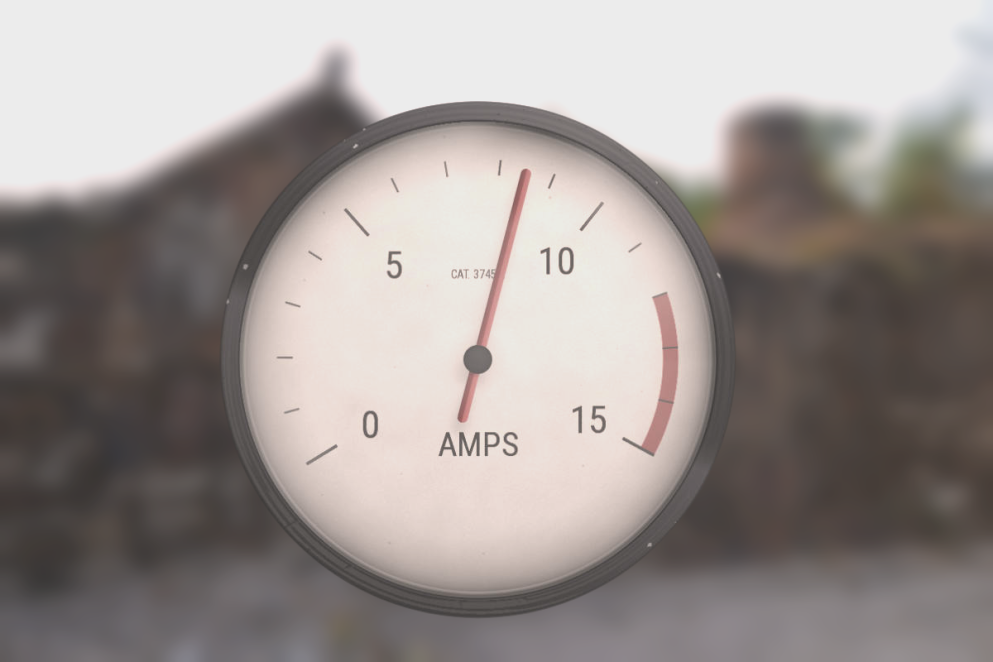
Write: 8.5; A
